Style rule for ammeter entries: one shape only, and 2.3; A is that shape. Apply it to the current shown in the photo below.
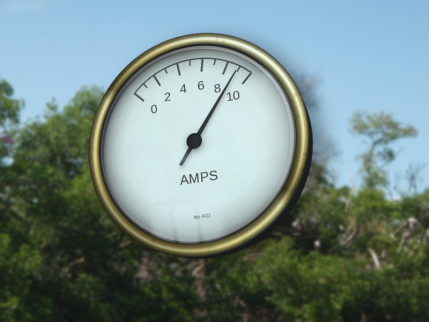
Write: 9; A
